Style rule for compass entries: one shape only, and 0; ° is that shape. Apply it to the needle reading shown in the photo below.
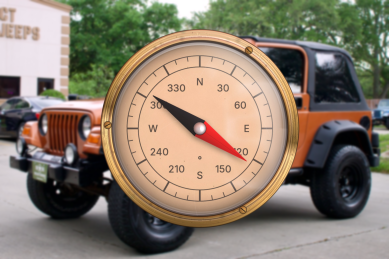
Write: 125; °
